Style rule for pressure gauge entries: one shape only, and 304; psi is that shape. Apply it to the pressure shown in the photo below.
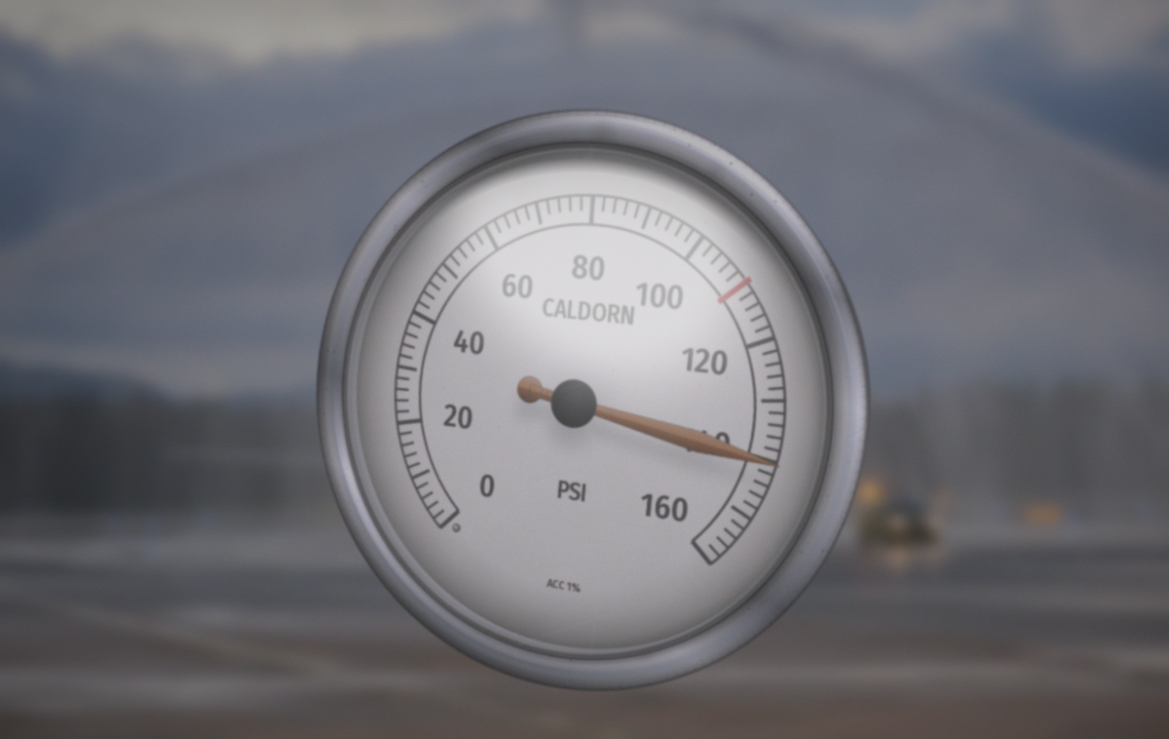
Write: 140; psi
